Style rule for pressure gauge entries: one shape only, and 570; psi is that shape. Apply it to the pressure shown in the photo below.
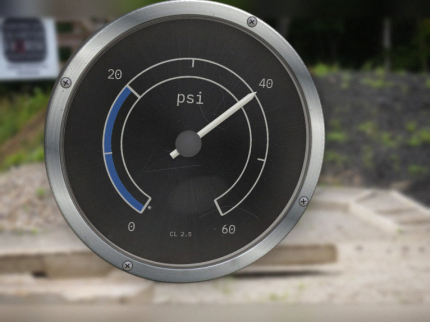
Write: 40; psi
